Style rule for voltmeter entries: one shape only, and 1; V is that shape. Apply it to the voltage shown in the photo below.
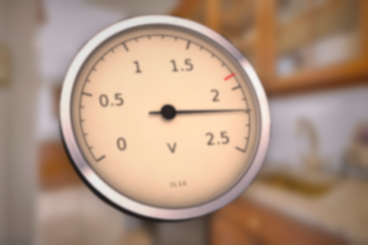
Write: 2.2; V
